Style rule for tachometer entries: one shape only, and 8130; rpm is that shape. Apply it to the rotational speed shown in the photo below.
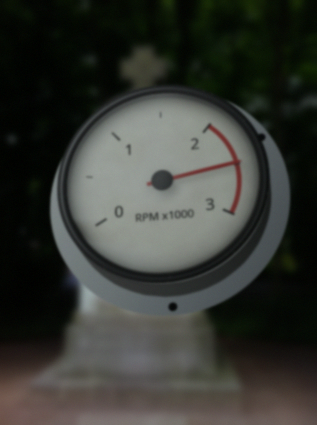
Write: 2500; rpm
